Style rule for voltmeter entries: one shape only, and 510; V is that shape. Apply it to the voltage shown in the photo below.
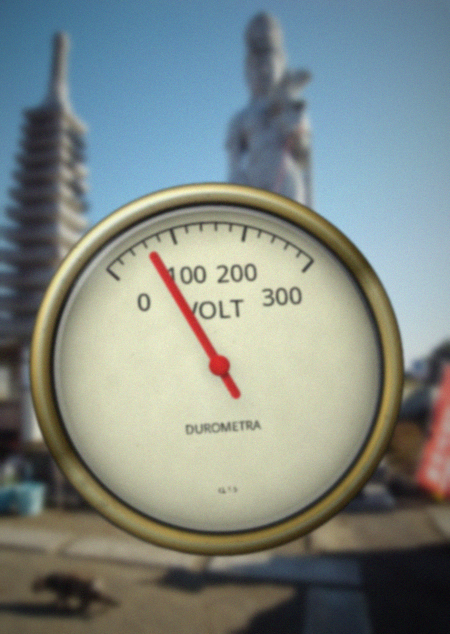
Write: 60; V
